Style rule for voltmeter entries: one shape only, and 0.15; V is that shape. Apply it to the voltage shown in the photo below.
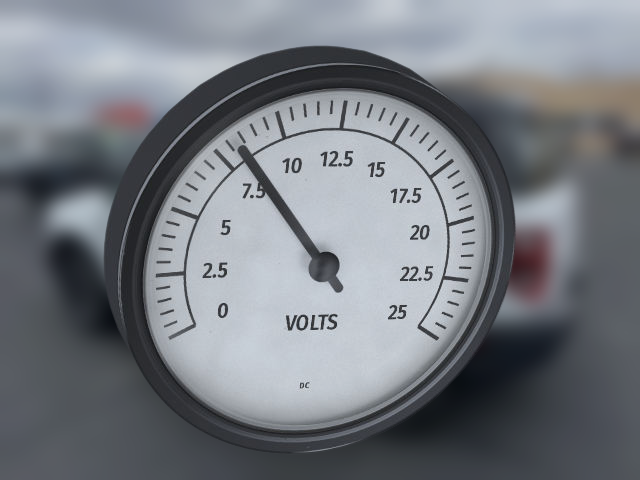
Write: 8.25; V
